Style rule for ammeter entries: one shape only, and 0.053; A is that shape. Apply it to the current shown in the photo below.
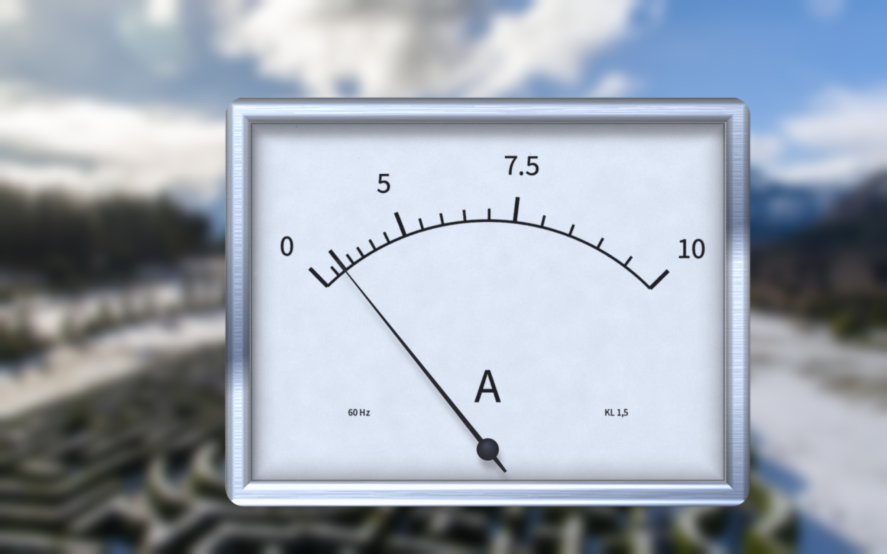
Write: 2.5; A
